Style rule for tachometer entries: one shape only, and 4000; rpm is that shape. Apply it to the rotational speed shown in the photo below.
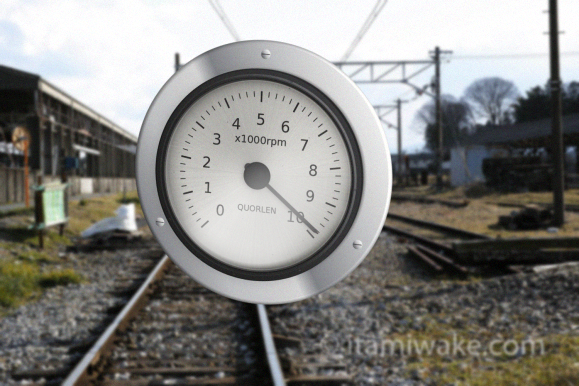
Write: 9800; rpm
